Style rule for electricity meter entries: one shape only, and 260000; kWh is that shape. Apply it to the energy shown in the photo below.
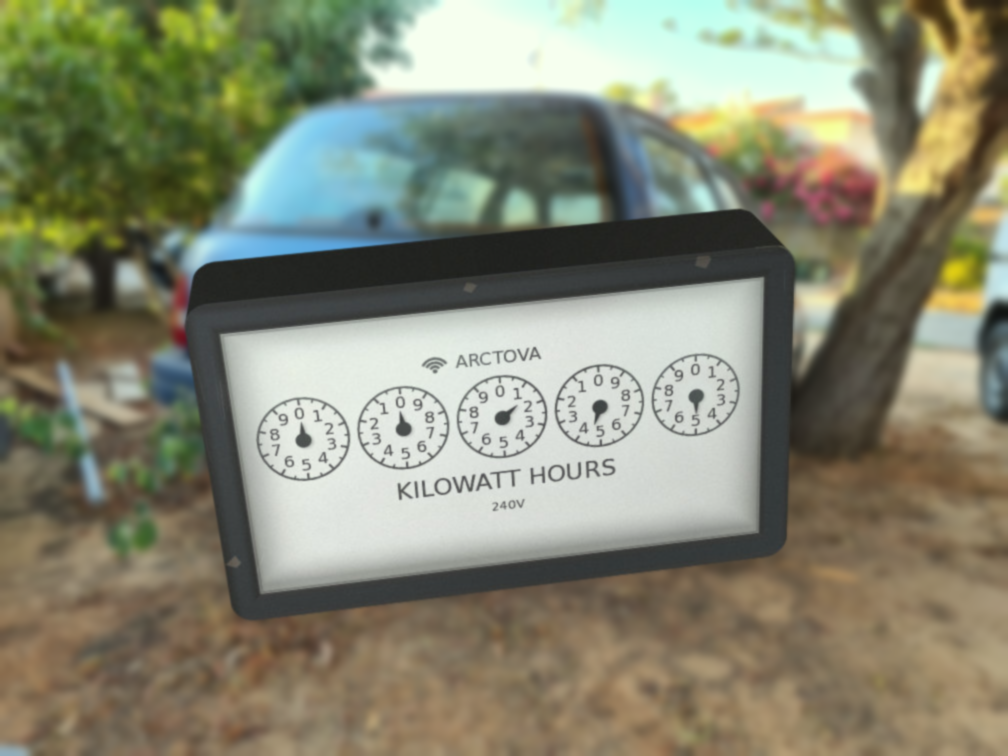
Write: 145; kWh
